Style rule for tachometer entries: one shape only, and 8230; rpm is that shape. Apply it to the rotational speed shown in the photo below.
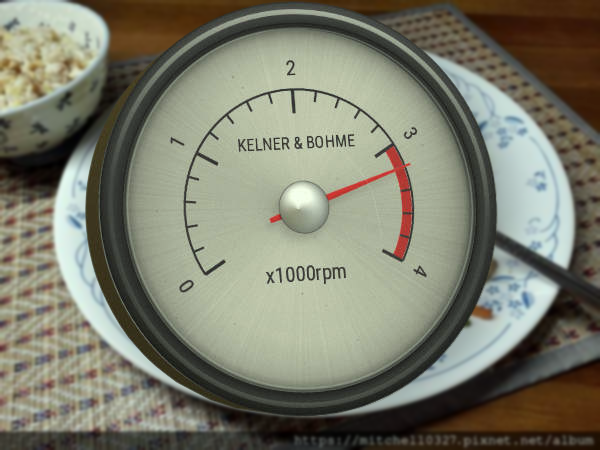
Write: 3200; rpm
